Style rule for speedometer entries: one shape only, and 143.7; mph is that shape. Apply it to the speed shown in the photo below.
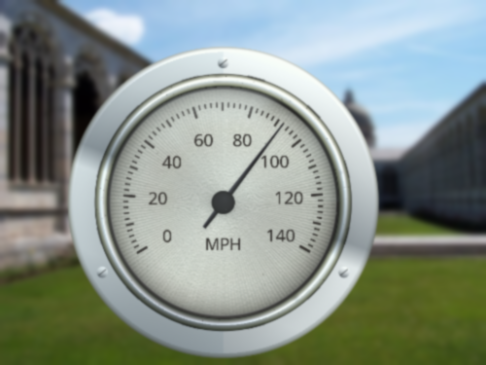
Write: 92; mph
